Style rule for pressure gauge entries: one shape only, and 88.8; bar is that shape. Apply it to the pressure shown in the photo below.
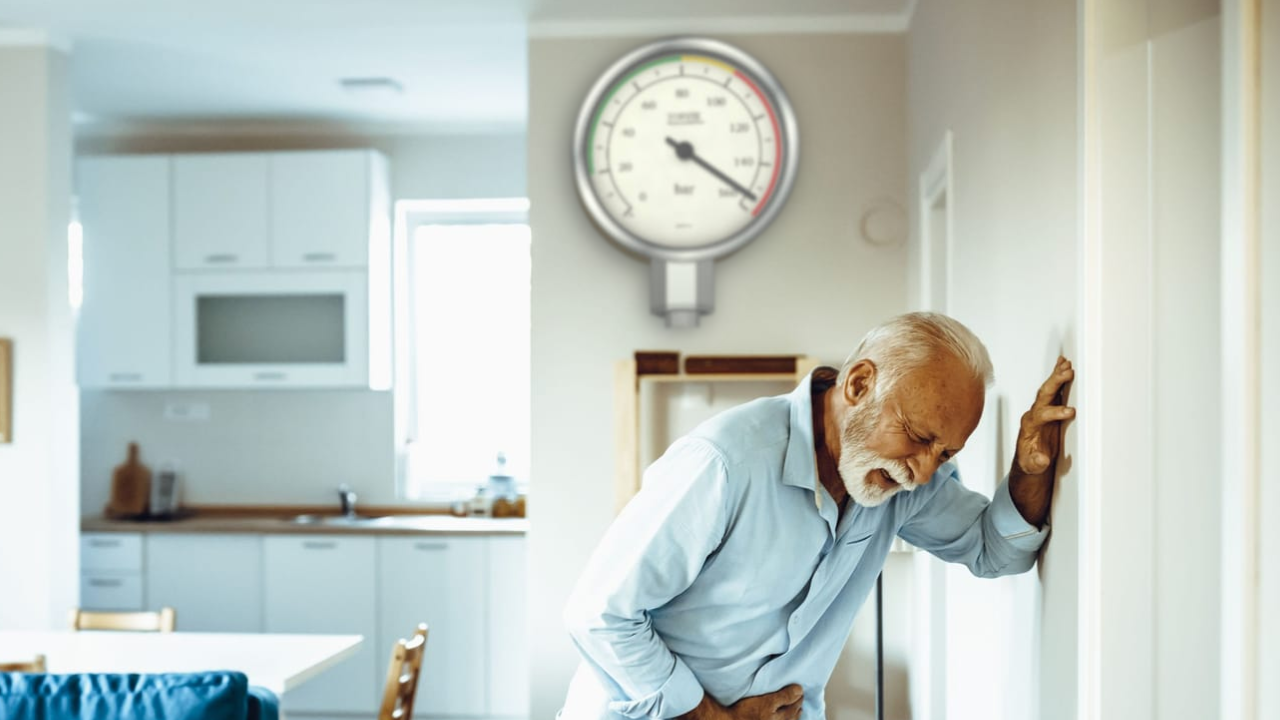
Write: 155; bar
